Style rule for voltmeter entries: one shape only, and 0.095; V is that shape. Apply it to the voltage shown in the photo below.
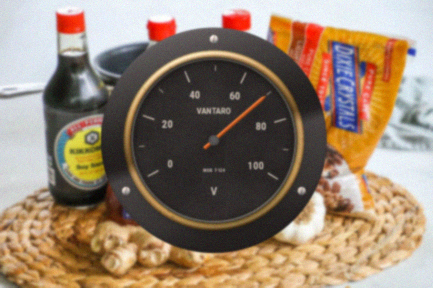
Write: 70; V
